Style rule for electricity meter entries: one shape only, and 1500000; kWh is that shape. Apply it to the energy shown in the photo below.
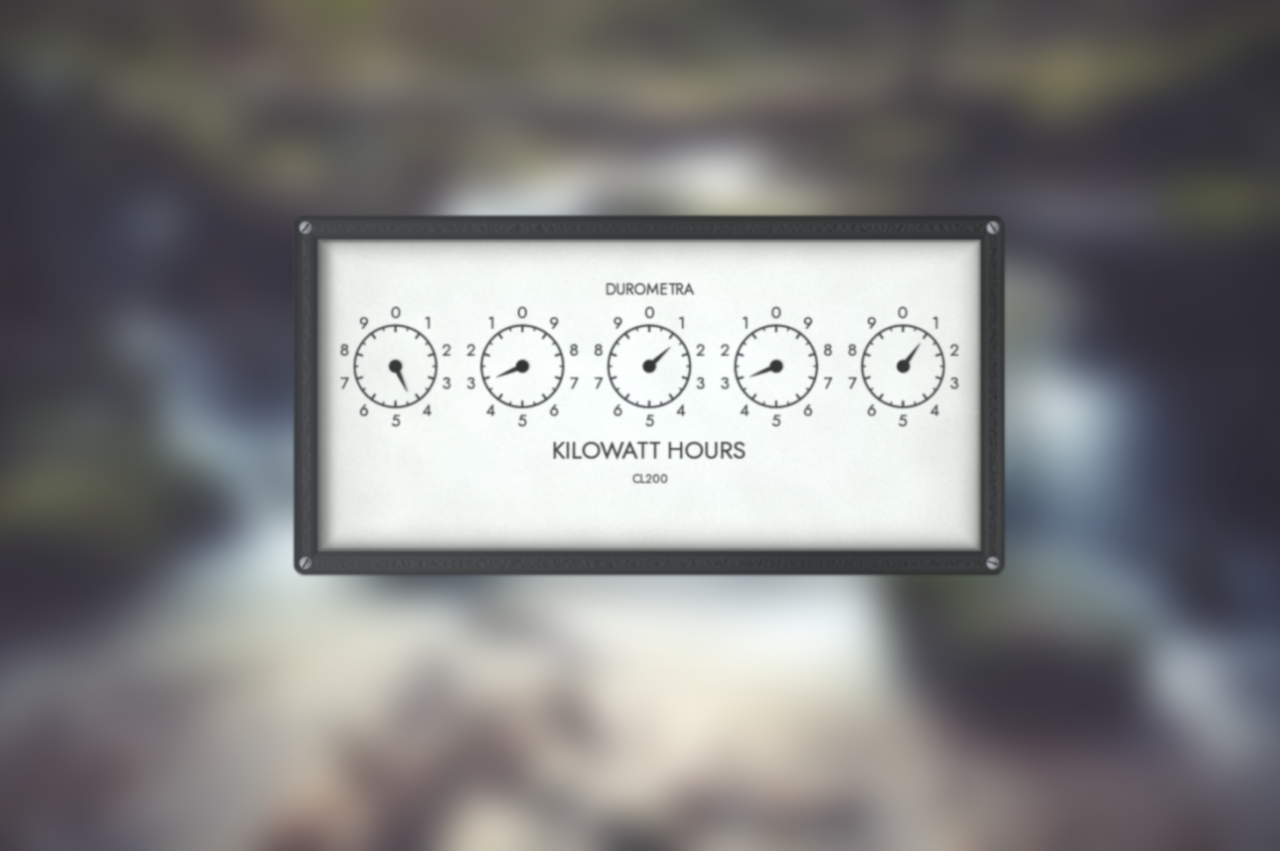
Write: 43131; kWh
